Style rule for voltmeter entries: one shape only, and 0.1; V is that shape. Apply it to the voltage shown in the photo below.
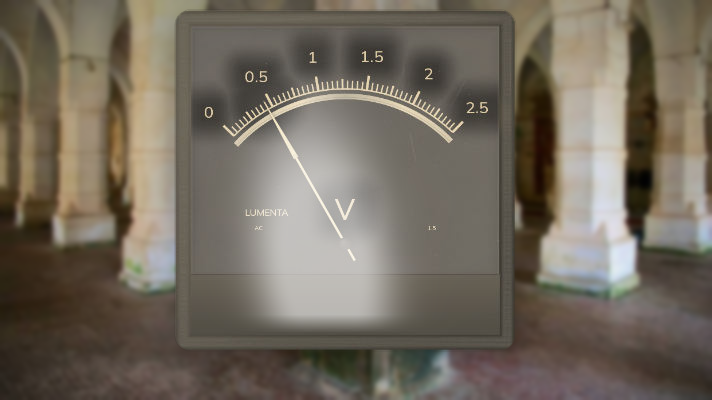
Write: 0.45; V
